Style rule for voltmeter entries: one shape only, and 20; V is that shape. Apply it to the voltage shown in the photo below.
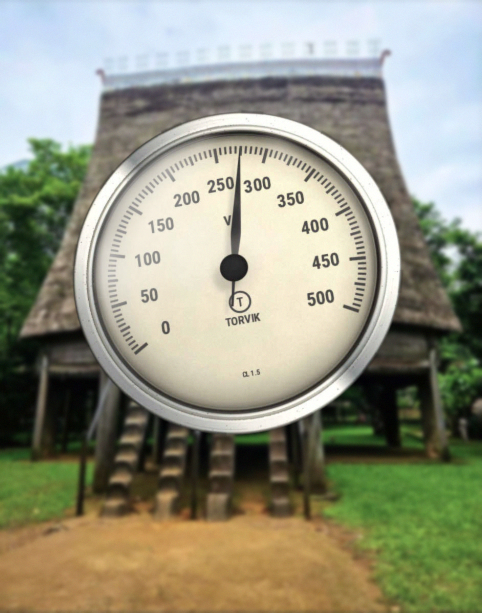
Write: 275; V
